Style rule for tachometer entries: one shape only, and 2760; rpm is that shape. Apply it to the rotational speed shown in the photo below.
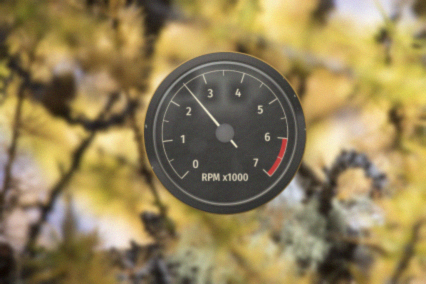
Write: 2500; rpm
